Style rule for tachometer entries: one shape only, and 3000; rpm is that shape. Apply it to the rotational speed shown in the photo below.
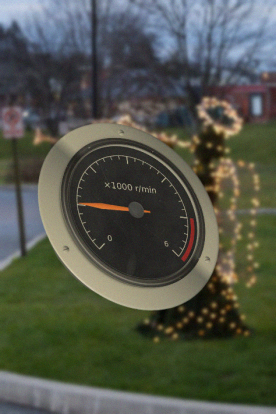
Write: 1000; rpm
